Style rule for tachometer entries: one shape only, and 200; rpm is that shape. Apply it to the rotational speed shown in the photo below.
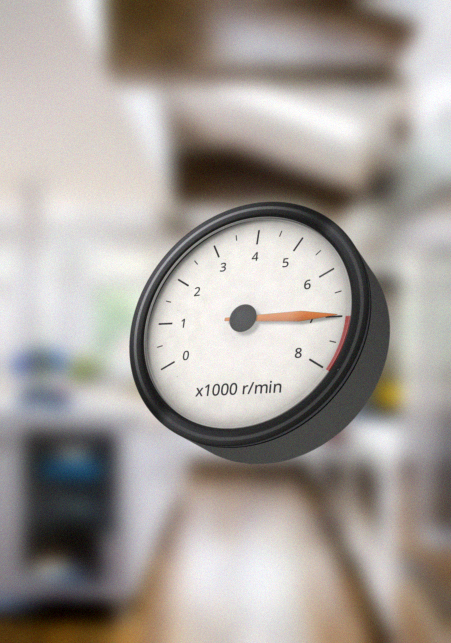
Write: 7000; rpm
